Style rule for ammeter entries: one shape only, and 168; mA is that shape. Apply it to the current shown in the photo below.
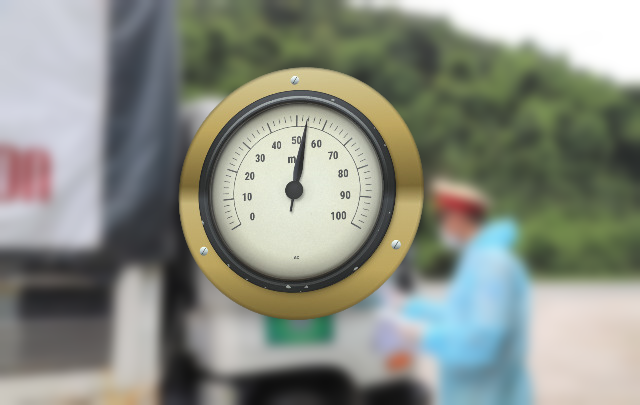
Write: 54; mA
